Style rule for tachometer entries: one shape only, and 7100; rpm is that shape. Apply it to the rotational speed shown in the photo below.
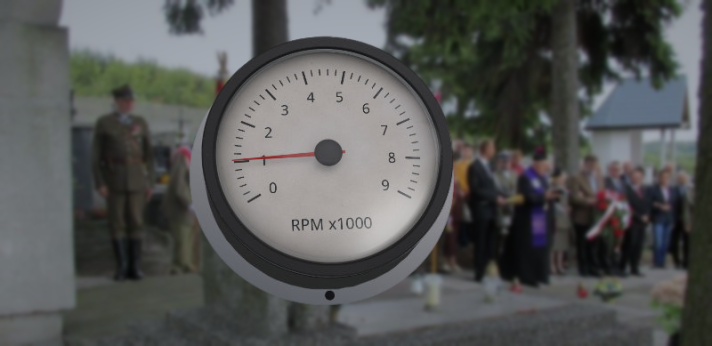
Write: 1000; rpm
